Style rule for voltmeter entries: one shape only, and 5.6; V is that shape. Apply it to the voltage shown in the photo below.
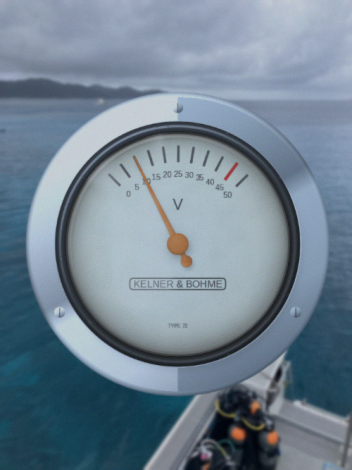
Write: 10; V
